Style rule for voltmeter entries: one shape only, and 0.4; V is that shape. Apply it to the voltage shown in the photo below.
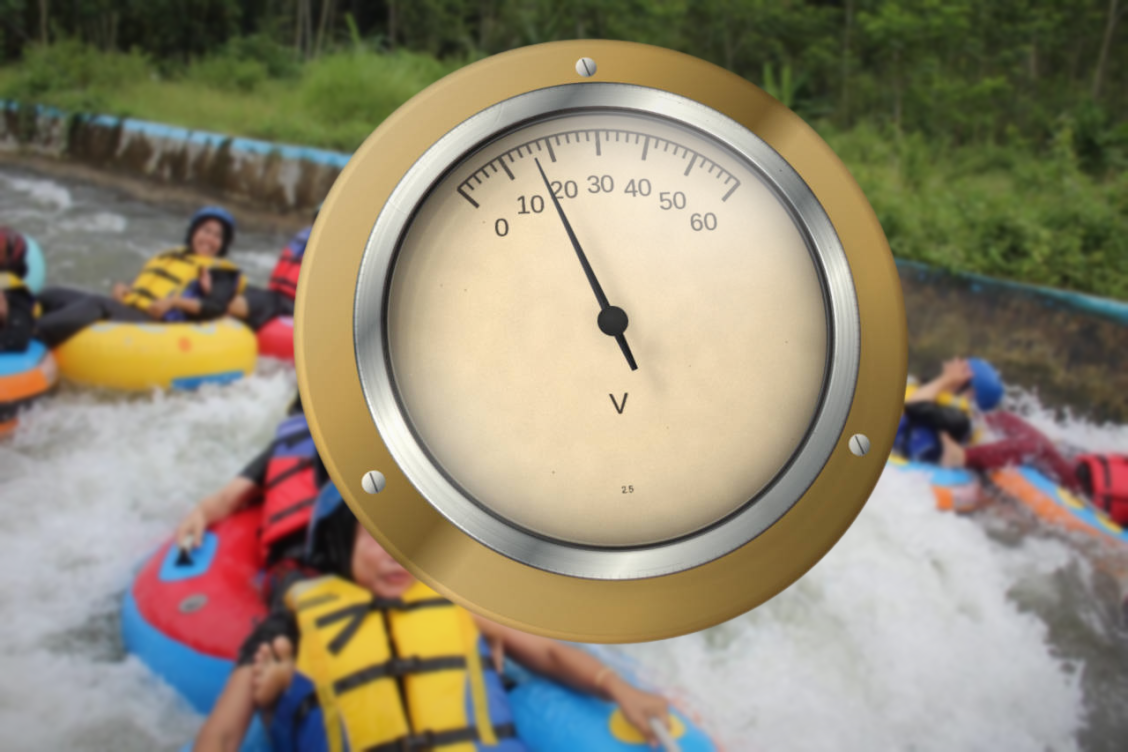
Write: 16; V
